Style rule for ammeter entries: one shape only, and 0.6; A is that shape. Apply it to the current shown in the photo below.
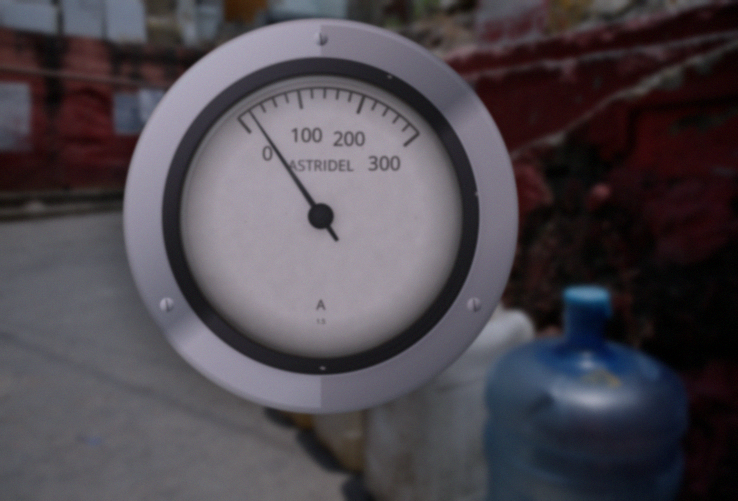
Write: 20; A
